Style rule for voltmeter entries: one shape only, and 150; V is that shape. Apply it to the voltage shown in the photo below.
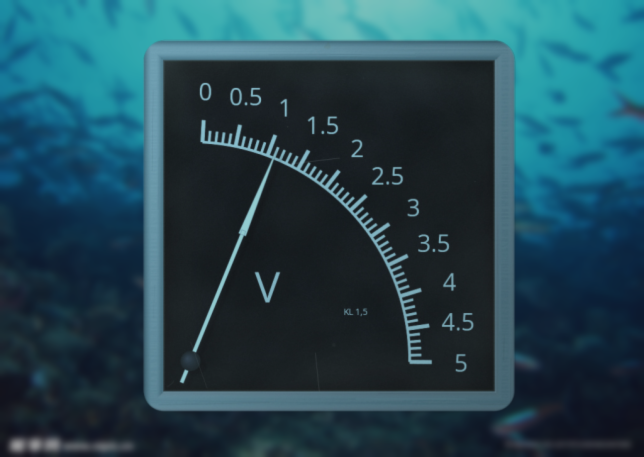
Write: 1.1; V
